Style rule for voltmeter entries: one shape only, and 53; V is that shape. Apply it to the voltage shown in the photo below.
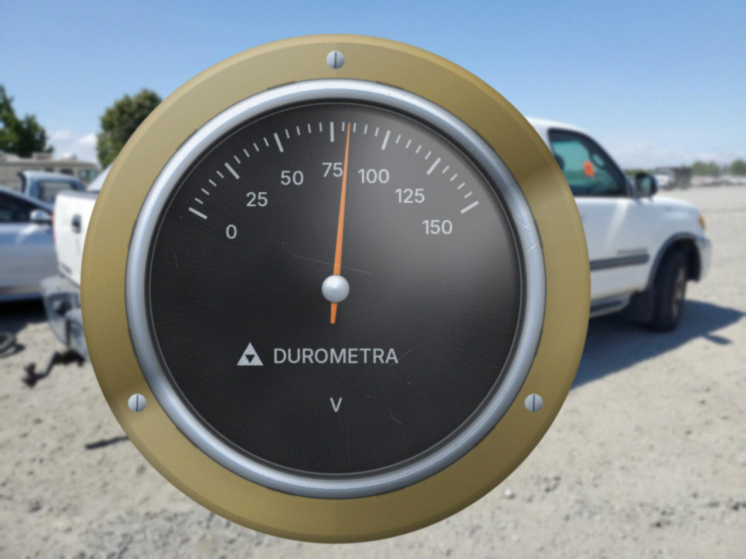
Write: 82.5; V
